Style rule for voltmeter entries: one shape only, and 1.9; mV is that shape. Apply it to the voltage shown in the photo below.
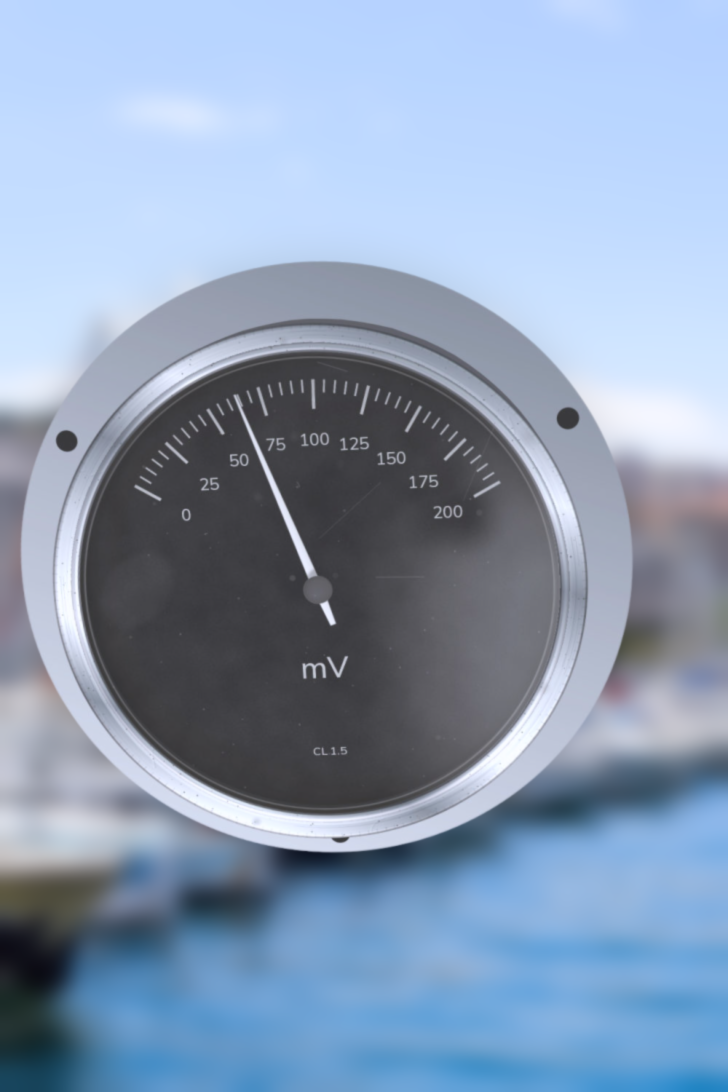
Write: 65; mV
